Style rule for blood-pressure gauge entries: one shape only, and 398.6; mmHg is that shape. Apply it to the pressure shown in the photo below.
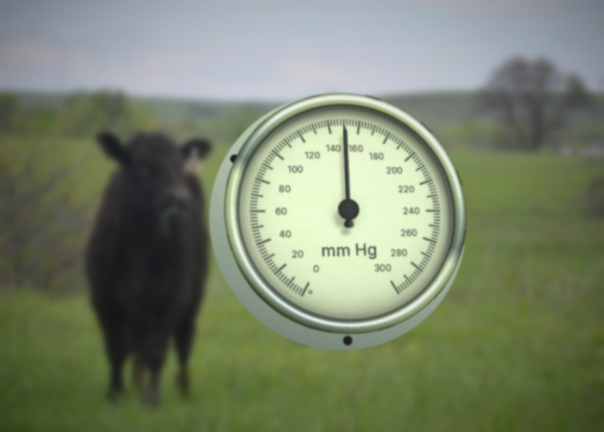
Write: 150; mmHg
